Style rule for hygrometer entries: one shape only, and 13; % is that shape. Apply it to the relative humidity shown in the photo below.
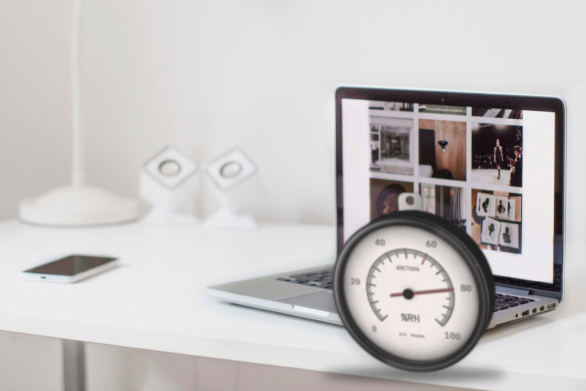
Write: 80; %
